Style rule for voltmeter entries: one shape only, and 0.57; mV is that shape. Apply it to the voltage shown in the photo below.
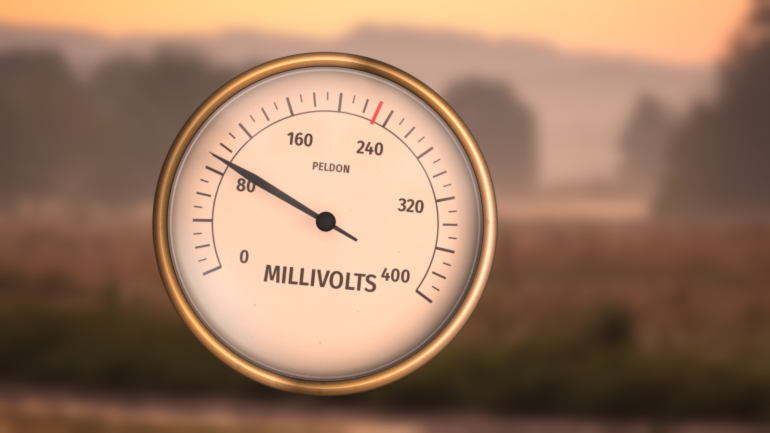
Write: 90; mV
